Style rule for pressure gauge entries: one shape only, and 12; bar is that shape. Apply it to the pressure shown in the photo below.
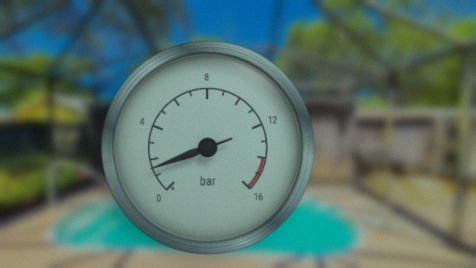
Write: 1.5; bar
